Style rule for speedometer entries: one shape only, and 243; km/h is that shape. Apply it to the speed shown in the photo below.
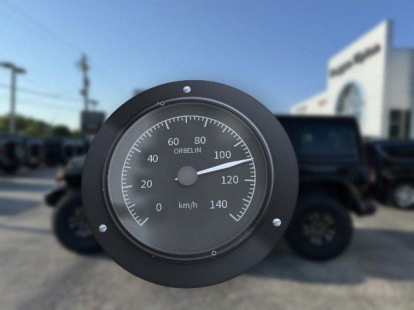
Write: 110; km/h
